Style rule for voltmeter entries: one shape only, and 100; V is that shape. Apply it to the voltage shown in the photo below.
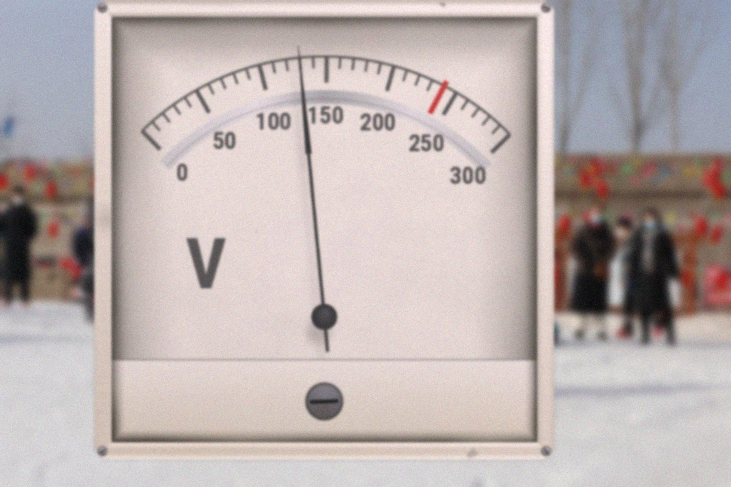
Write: 130; V
